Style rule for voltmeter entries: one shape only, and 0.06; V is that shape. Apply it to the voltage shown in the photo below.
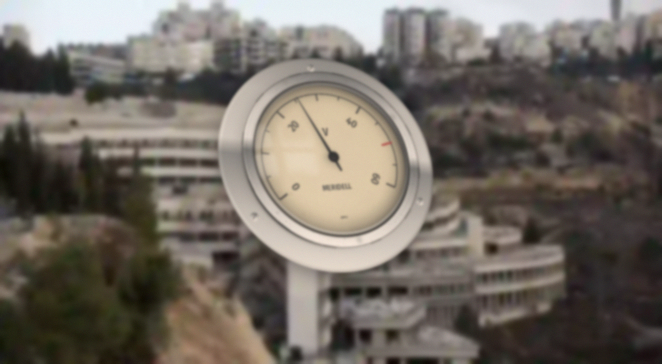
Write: 25; V
